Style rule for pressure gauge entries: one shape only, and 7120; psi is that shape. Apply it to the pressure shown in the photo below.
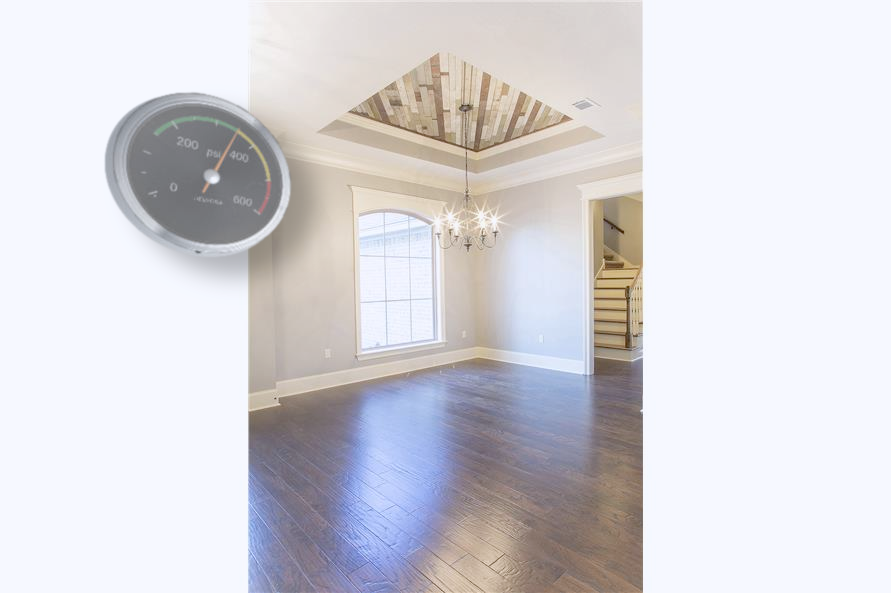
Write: 350; psi
